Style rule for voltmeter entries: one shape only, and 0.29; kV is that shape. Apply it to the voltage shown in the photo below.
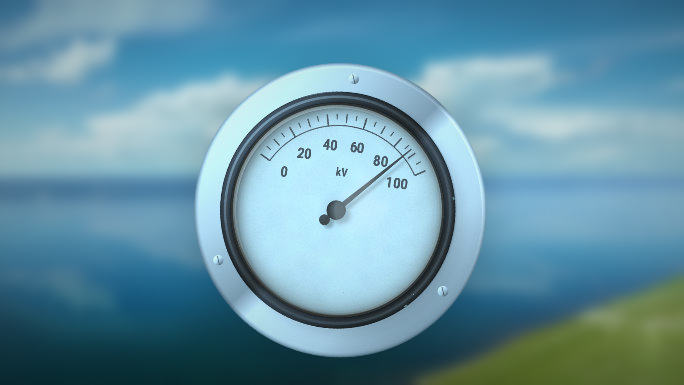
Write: 87.5; kV
